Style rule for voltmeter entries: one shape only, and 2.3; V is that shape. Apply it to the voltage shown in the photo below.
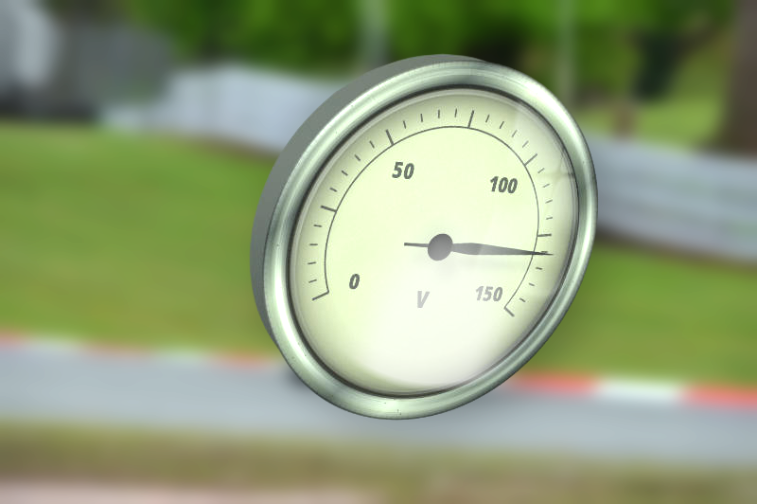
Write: 130; V
